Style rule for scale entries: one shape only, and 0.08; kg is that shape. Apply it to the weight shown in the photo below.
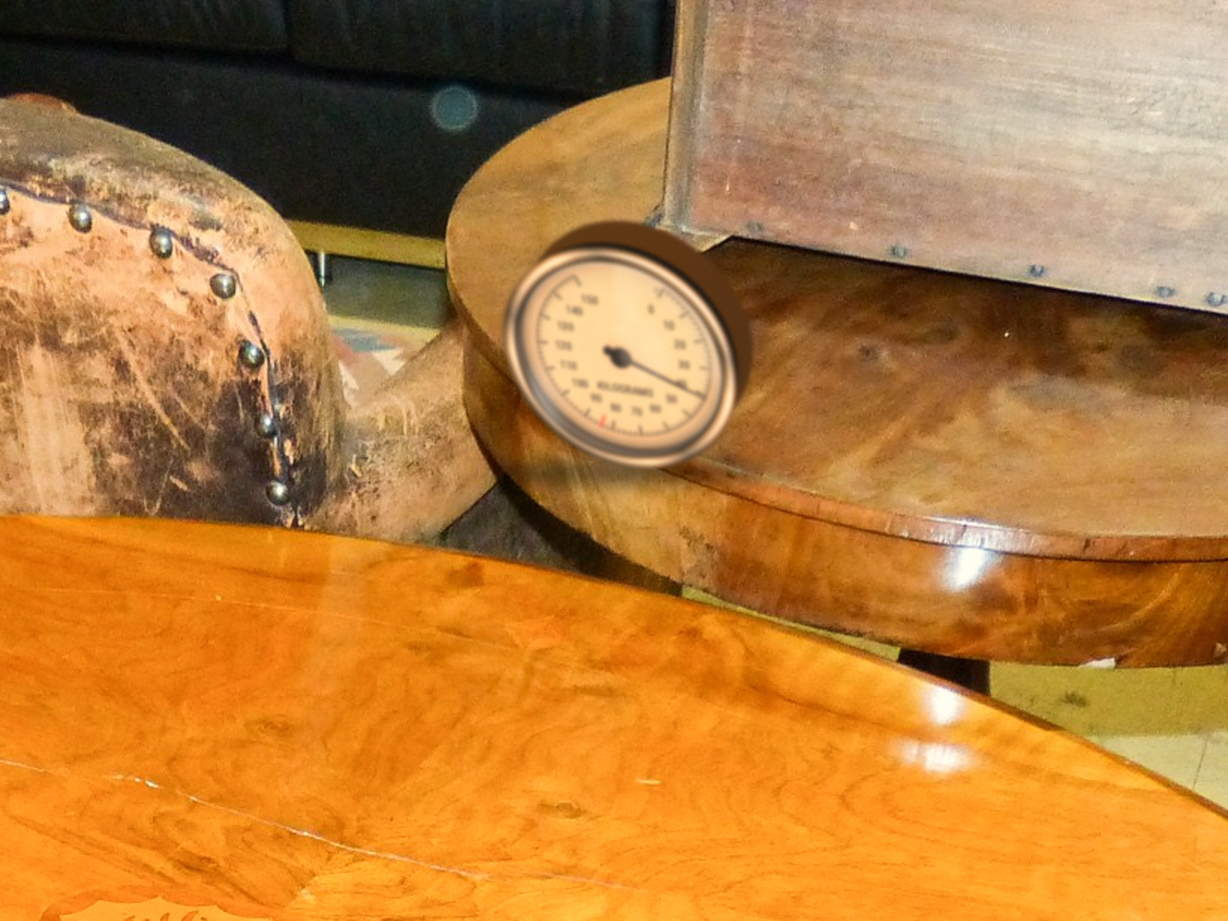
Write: 40; kg
